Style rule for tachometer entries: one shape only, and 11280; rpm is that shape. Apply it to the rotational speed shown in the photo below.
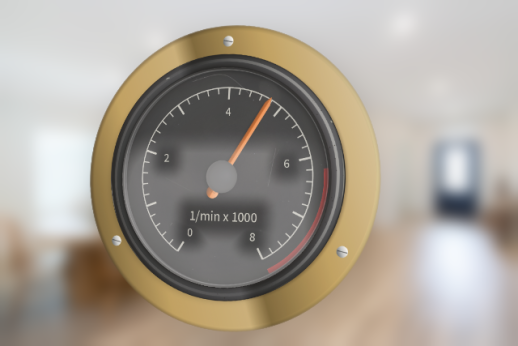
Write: 4800; rpm
